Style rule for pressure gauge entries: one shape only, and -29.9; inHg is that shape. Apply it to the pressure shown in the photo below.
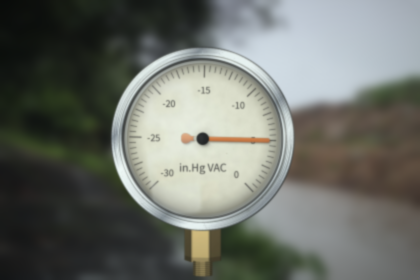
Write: -5; inHg
